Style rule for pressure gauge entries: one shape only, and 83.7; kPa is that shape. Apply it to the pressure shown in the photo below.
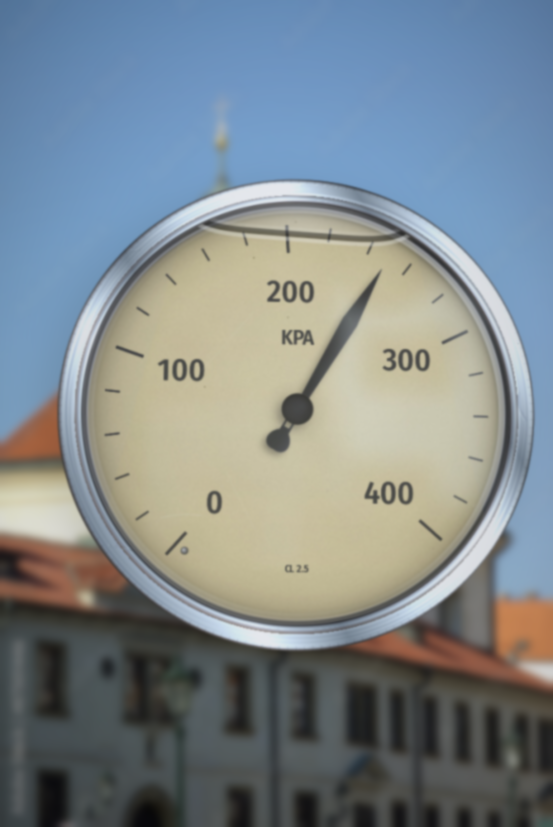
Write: 250; kPa
